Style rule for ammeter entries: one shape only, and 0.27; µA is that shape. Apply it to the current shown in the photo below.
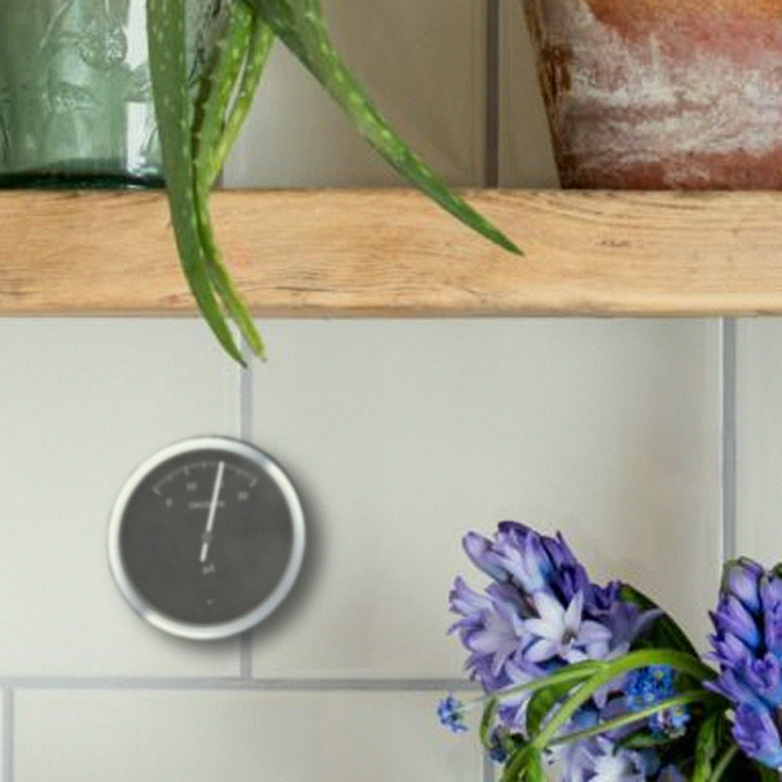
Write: 20; µA
